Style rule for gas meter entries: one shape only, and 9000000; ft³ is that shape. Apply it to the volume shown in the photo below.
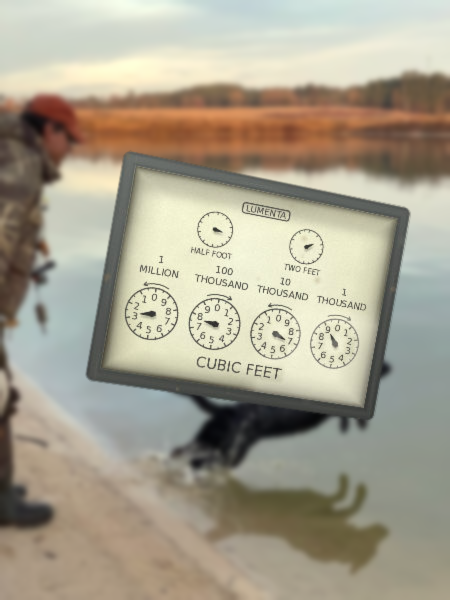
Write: 276900; ft³
